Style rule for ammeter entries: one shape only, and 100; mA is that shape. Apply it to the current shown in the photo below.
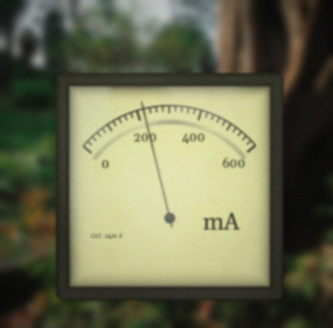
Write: 220; mA
